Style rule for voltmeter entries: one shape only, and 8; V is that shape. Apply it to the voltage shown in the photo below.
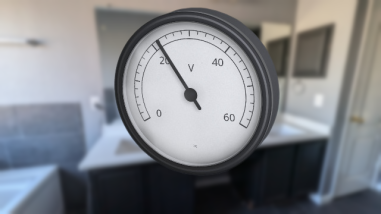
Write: 22; V
